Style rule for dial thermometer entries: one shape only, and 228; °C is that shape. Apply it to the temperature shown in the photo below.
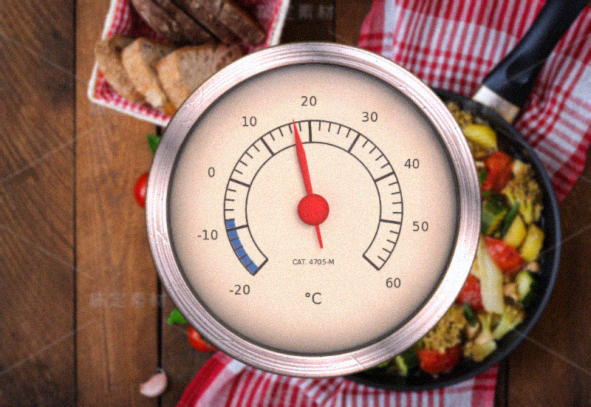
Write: 17; °C
